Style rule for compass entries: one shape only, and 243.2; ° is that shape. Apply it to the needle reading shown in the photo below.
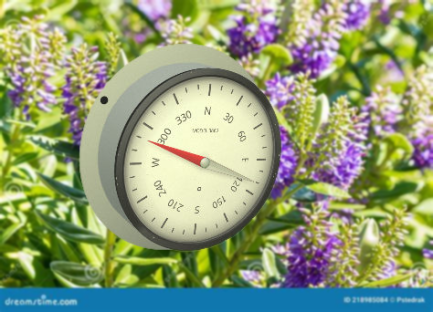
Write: 290; °
